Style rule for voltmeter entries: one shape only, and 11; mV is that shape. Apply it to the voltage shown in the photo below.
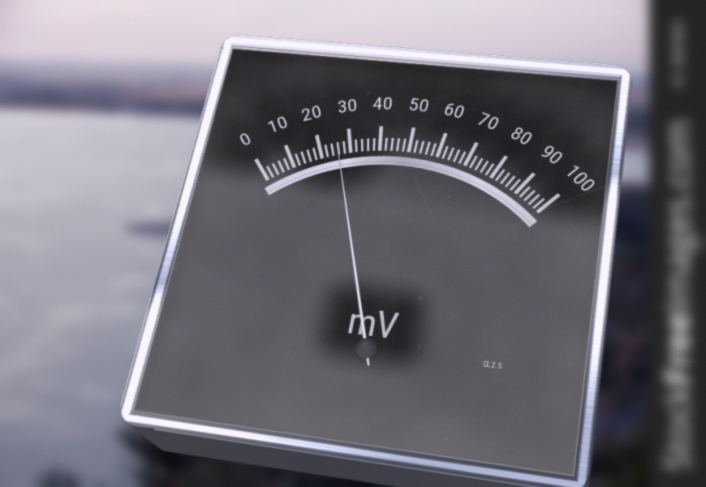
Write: 26; mV
